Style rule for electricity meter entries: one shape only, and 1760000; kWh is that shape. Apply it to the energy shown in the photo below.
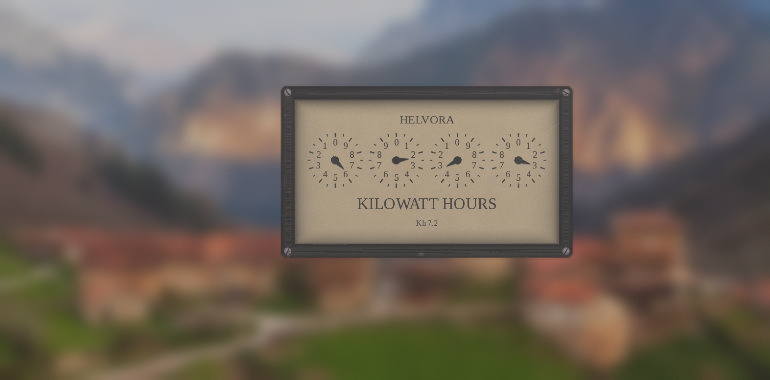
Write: 6233; kWh
